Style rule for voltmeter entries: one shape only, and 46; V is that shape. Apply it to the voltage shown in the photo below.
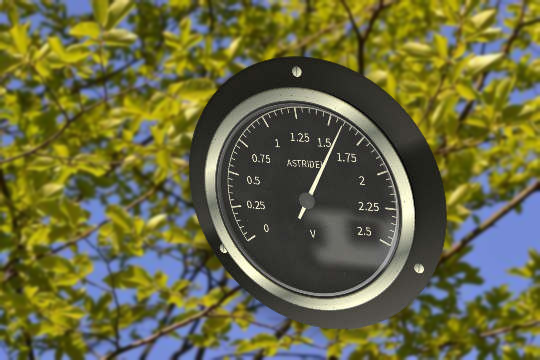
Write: 1.6; V
